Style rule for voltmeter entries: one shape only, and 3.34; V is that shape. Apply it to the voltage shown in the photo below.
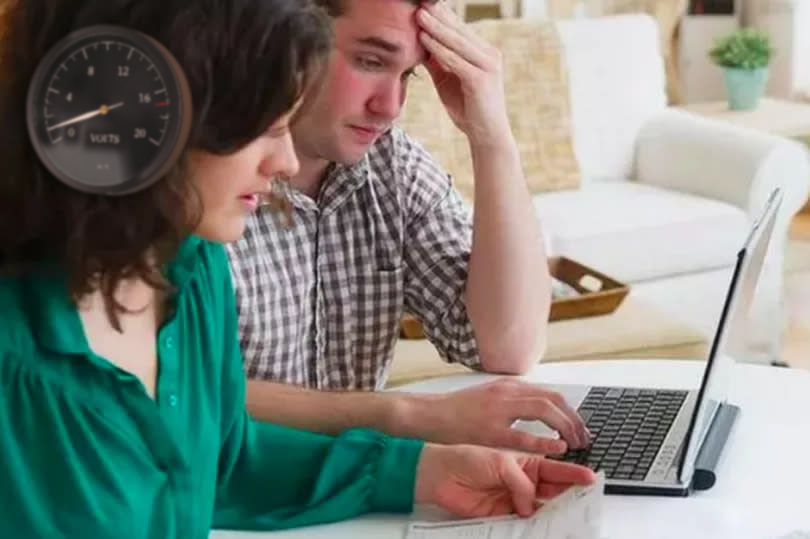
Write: 1; V
